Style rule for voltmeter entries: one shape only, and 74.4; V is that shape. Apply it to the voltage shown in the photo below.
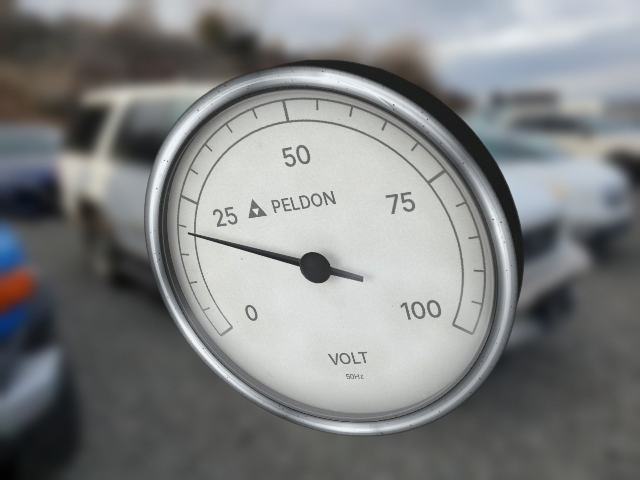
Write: 20; V
